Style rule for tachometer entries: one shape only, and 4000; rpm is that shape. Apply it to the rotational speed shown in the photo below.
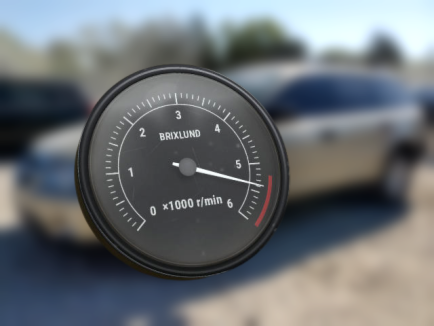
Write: 5400; rpm
